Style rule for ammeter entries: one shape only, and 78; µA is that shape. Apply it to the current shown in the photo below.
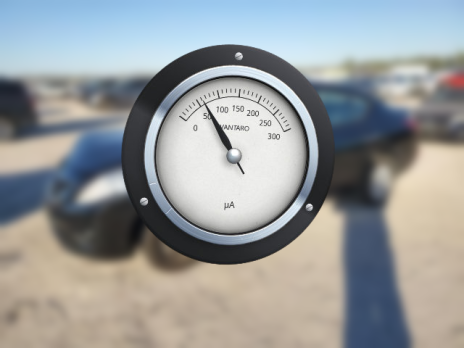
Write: 60; µA
